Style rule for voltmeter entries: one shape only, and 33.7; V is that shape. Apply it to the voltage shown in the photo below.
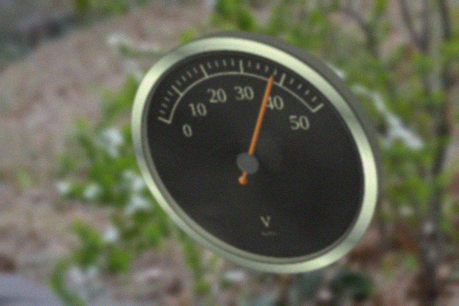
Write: 38; V
